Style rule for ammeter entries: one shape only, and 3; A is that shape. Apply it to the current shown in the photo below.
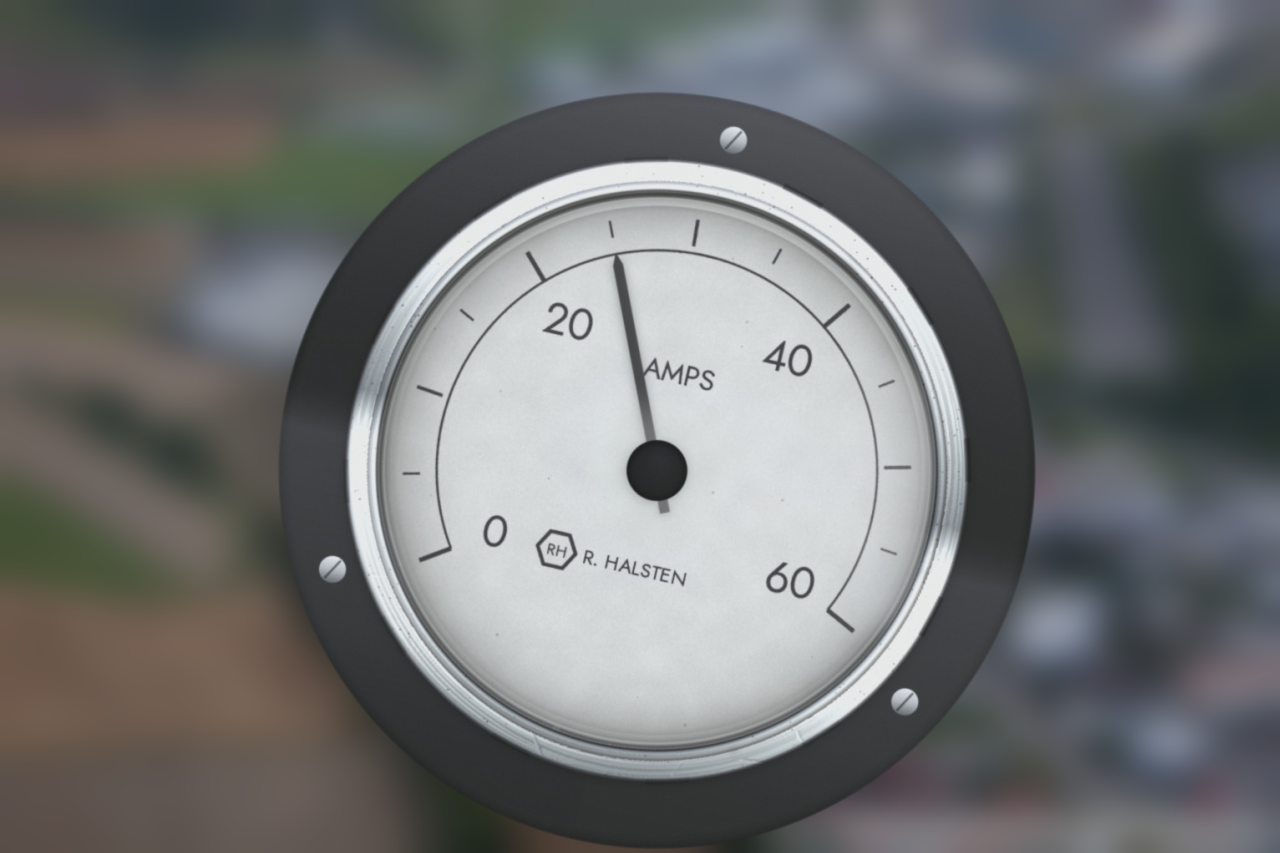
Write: 25; A
